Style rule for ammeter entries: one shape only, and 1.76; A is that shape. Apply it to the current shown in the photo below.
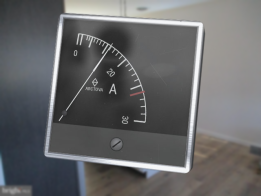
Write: 16; A
